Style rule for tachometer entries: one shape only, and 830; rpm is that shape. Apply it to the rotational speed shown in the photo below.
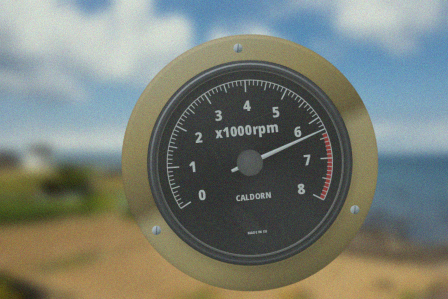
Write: 6300; rpm
